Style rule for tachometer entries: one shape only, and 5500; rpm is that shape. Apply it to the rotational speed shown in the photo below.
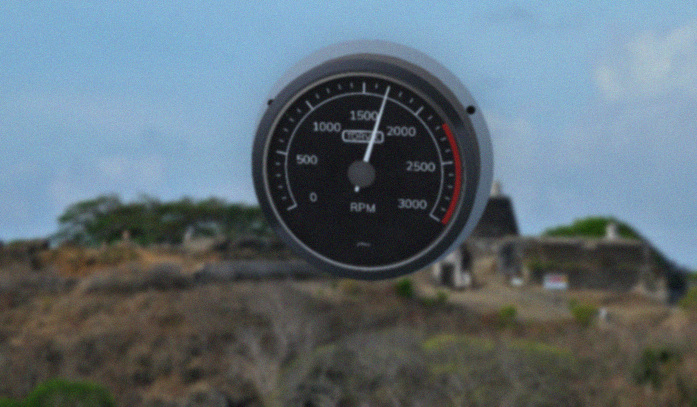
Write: 1700; rpm
